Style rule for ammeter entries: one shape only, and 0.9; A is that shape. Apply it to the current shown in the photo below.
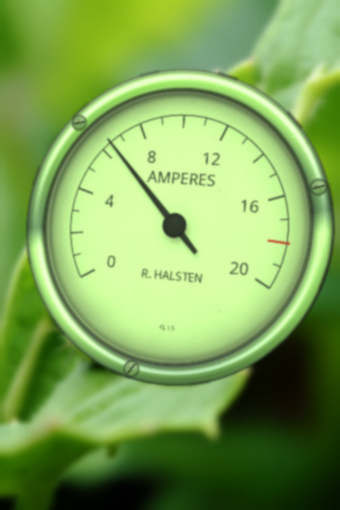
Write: 6.5; A
